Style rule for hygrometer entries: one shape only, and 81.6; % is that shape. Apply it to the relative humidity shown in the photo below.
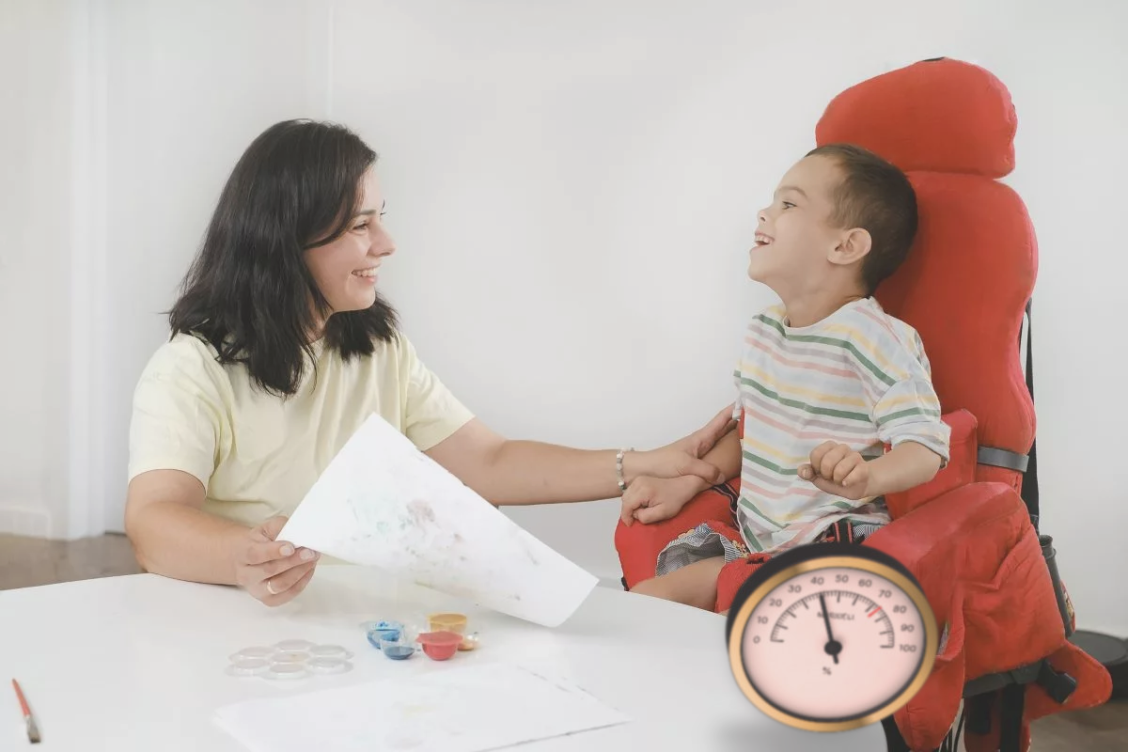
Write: 40; %
